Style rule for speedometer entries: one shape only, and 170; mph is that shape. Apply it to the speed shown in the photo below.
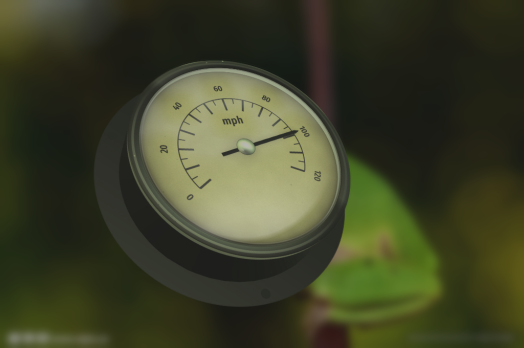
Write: 100; mph
